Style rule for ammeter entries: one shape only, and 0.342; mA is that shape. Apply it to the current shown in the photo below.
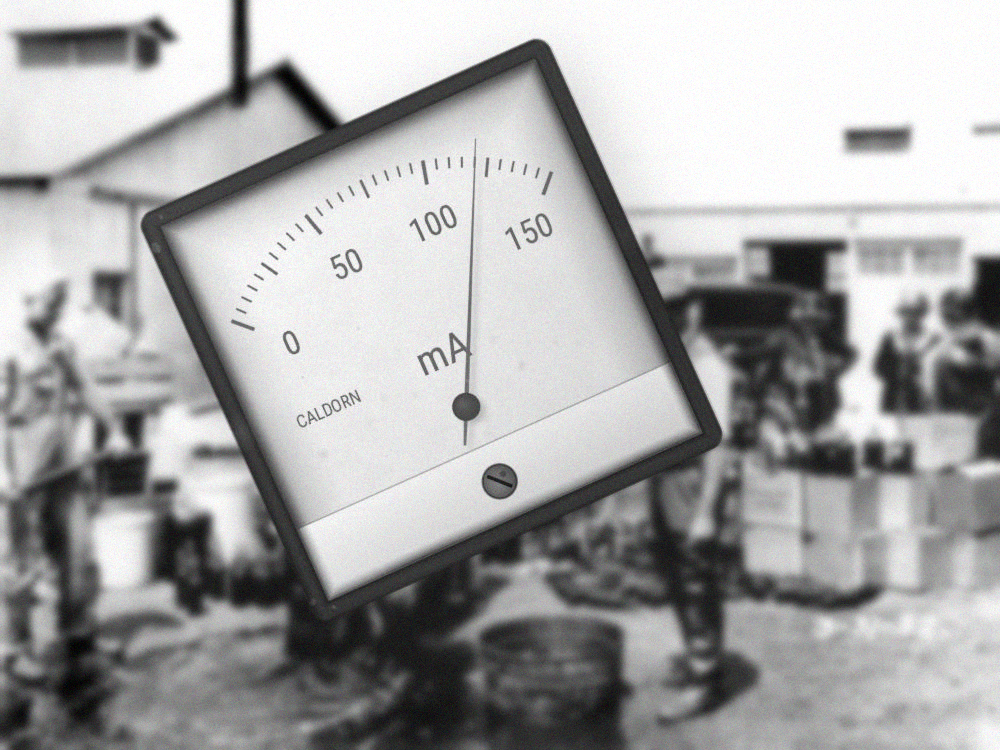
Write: 120; mA
